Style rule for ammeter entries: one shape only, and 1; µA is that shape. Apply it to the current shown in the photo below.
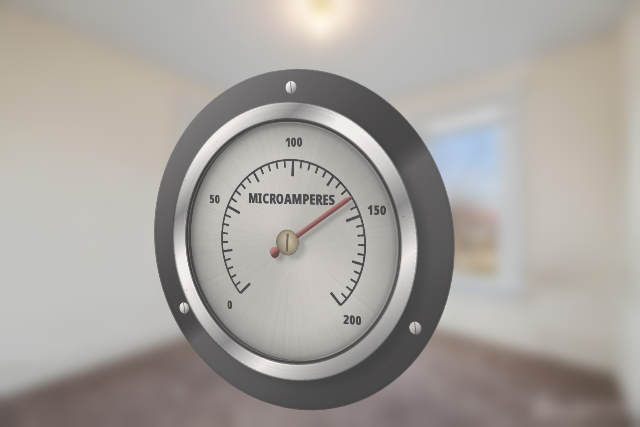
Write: 140; µA
